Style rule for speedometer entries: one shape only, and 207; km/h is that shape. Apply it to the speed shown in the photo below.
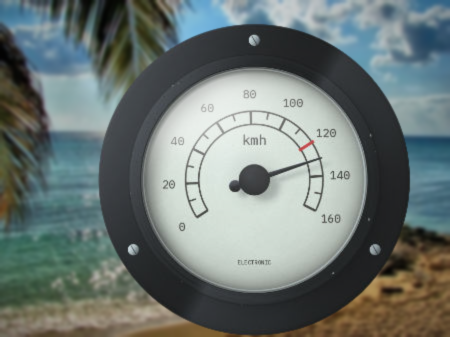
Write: 130; km/h
